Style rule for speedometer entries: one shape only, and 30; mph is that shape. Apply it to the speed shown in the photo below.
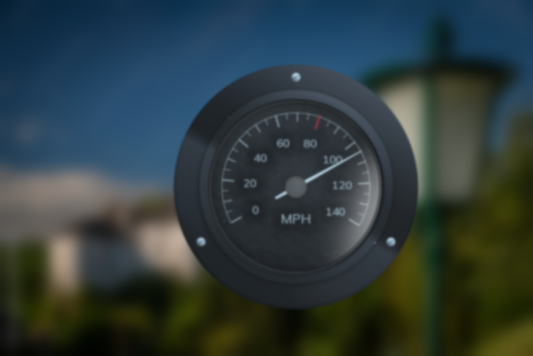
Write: 105; mph
